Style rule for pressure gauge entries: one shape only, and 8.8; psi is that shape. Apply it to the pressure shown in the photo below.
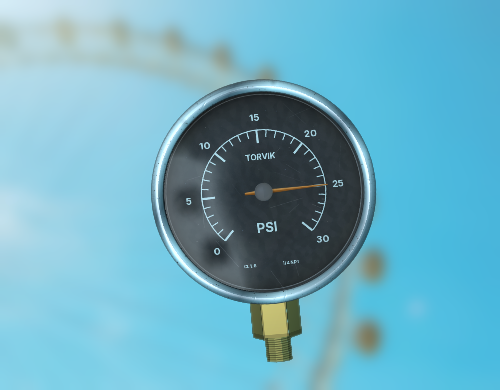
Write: 25; psi
